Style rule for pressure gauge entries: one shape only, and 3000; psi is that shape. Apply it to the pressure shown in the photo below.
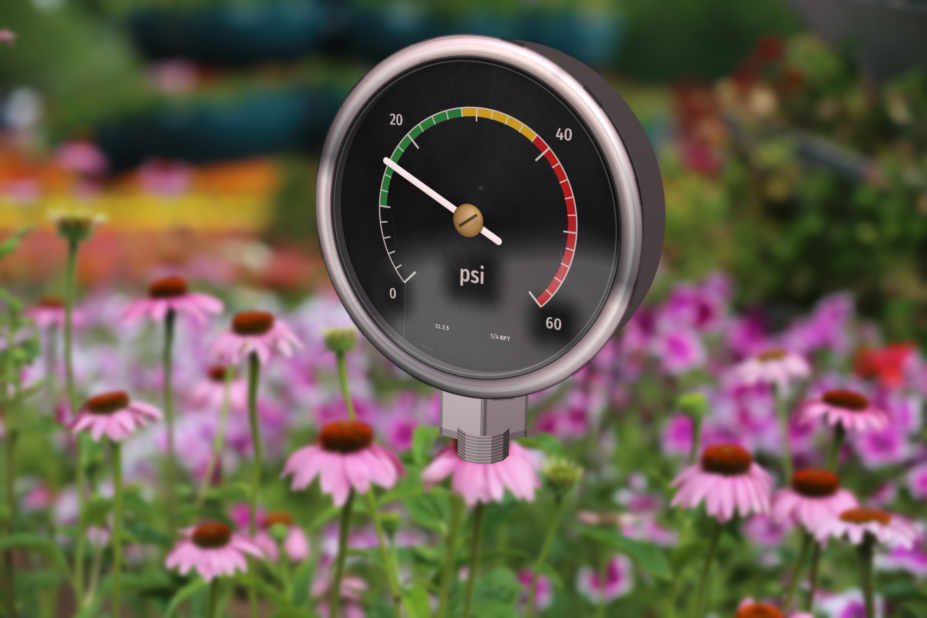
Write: 16; psi
